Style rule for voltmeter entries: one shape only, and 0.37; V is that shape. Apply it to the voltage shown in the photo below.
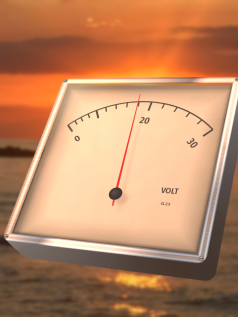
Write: 18; V
